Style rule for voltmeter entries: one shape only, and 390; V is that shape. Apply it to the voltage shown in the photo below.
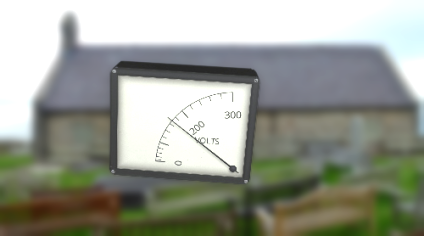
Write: 170; V
